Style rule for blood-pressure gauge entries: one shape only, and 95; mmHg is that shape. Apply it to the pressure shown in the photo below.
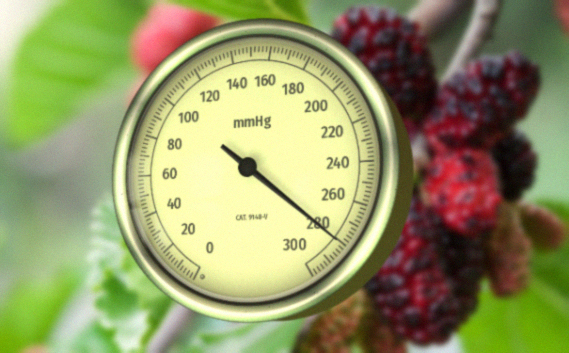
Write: 280; mmHg
